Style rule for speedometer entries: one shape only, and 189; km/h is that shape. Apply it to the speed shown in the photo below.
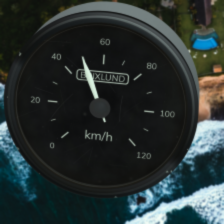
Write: 50; km/h
